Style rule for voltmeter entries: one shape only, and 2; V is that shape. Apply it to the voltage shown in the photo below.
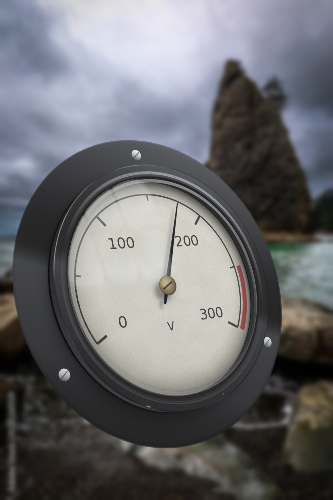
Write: 175; V
